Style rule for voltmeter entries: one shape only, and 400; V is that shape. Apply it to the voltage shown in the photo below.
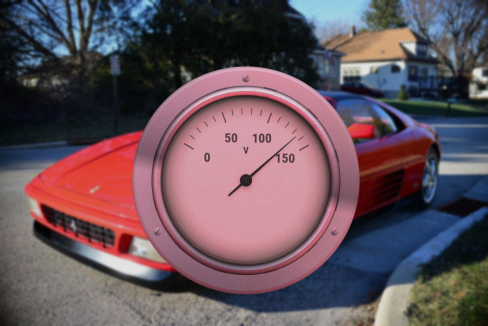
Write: 135; V
